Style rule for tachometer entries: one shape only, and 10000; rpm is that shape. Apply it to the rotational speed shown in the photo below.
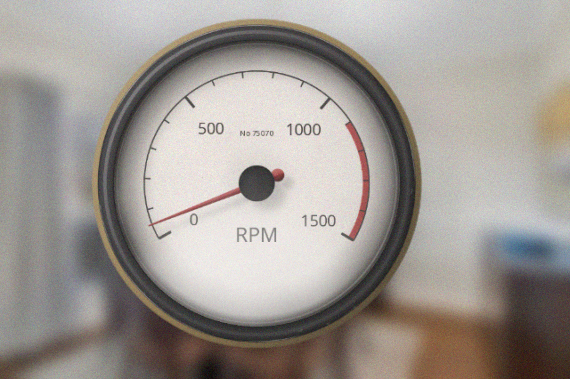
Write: 50; rpm
